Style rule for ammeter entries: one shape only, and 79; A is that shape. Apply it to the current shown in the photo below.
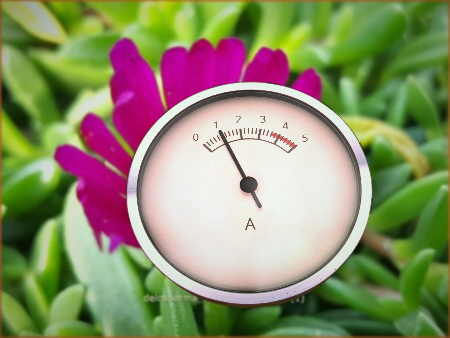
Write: 1; A
